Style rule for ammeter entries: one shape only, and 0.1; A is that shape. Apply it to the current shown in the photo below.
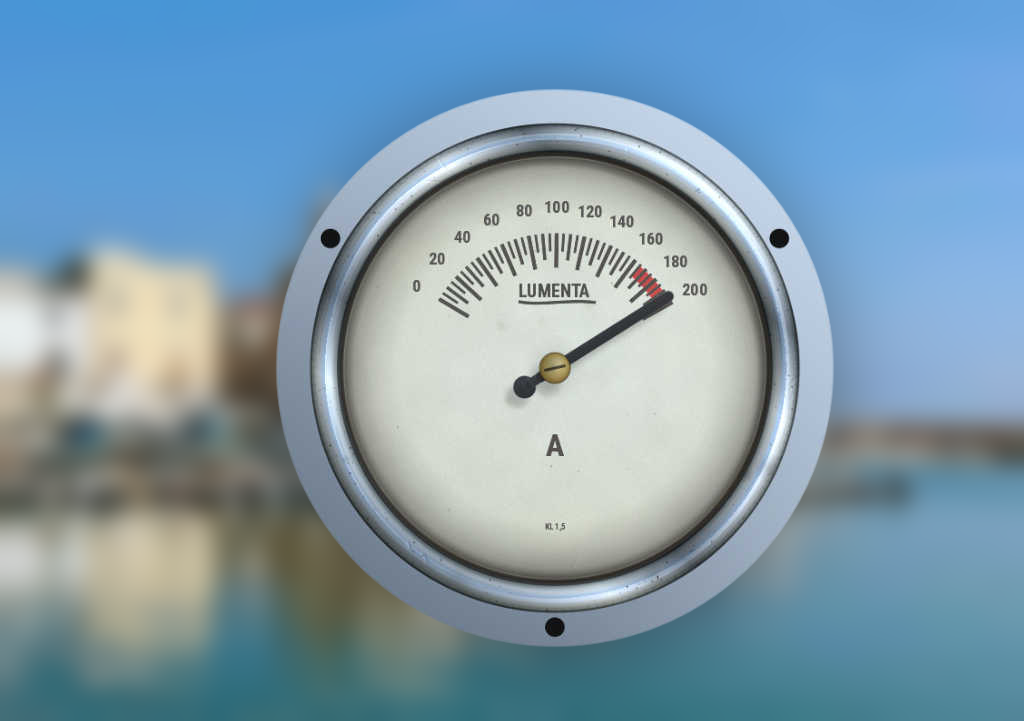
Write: 195; A
